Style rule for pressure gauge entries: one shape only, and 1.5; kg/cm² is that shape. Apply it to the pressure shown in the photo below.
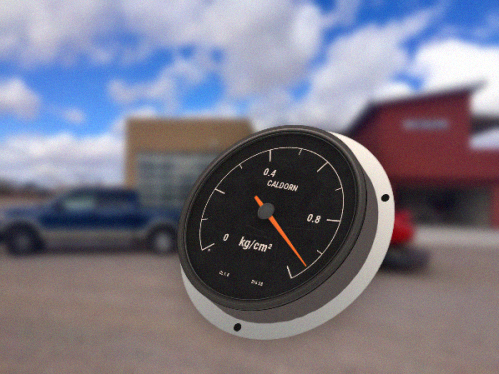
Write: 0.95; kg/cm²
